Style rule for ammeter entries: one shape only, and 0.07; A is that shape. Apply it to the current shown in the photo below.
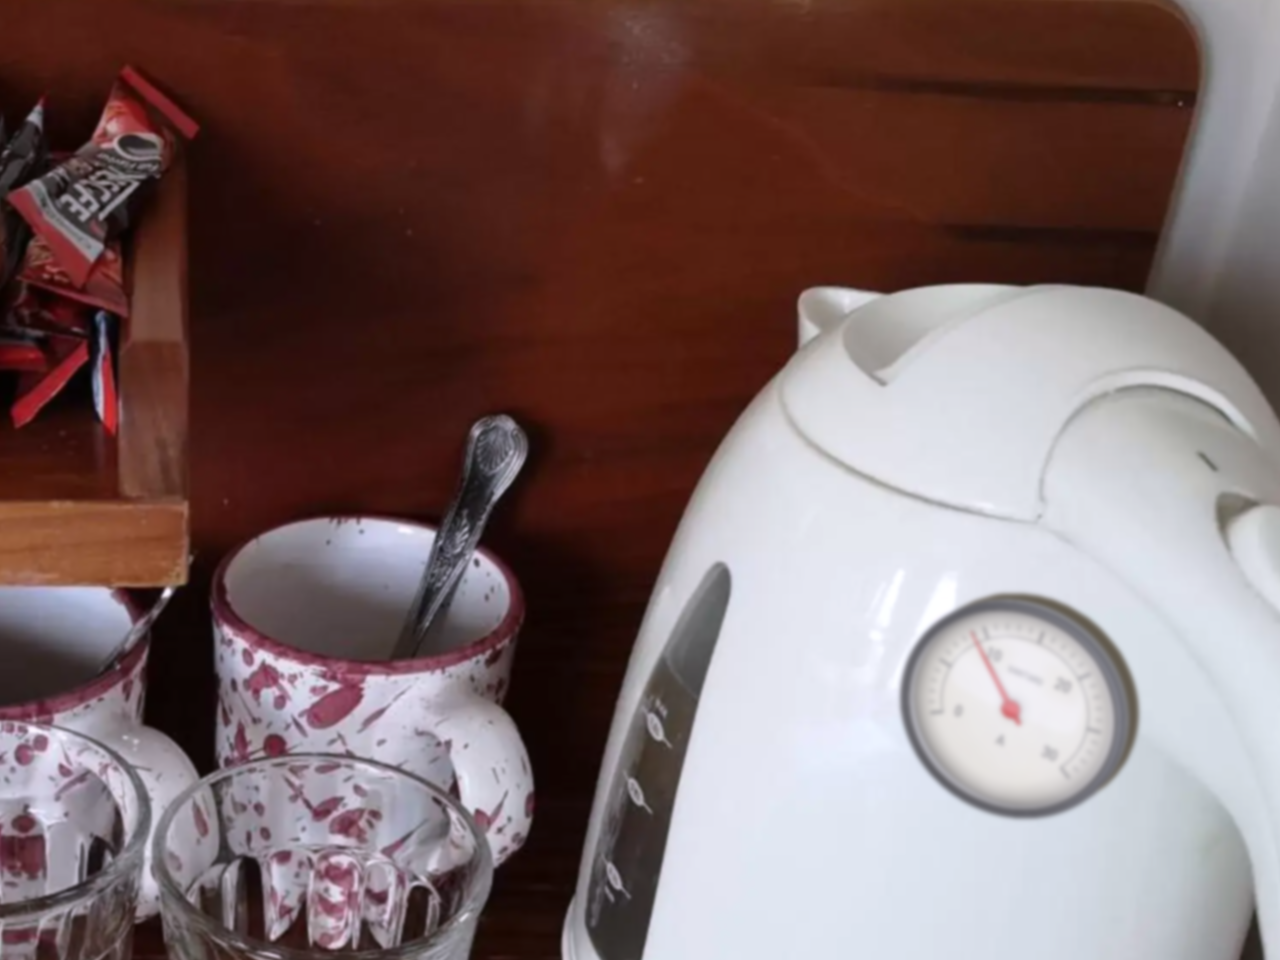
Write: 9; A
